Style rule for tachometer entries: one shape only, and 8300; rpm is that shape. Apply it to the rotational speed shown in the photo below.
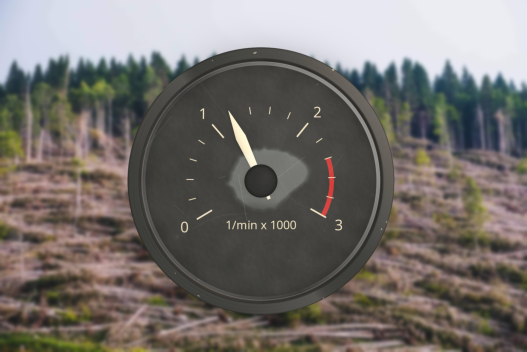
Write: 1200; rpm
